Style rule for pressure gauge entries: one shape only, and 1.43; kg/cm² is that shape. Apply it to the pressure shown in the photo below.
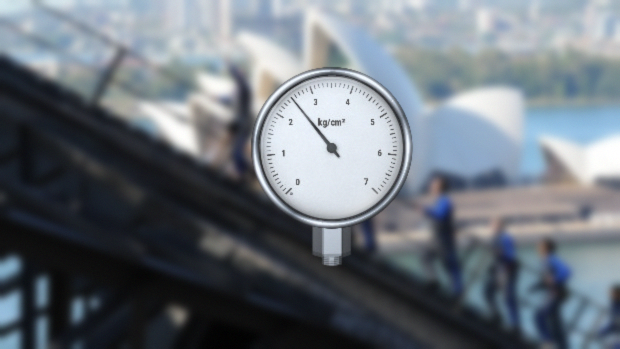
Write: 2.5; kg/cm²
